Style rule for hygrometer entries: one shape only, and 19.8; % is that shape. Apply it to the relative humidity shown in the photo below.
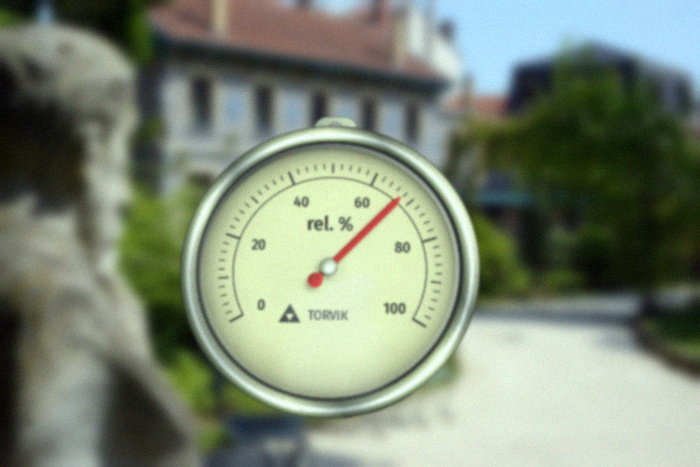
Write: 68; %
